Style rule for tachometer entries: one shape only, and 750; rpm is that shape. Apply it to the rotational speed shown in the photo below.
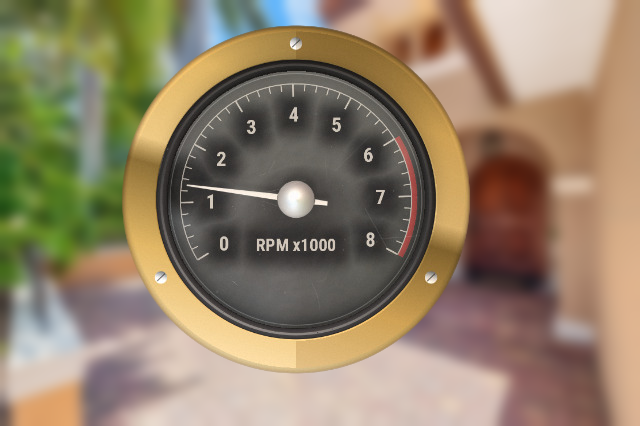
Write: 1300; rpm
